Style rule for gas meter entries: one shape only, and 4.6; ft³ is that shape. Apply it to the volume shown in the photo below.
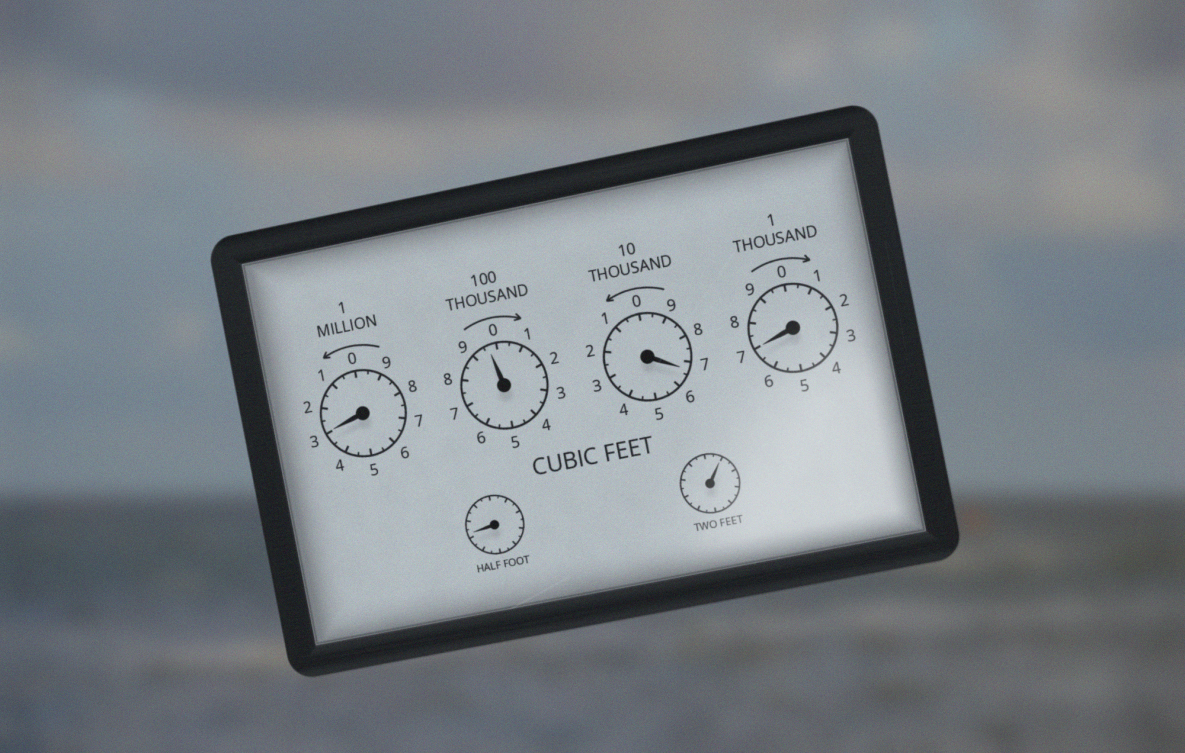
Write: 296700; ft³
